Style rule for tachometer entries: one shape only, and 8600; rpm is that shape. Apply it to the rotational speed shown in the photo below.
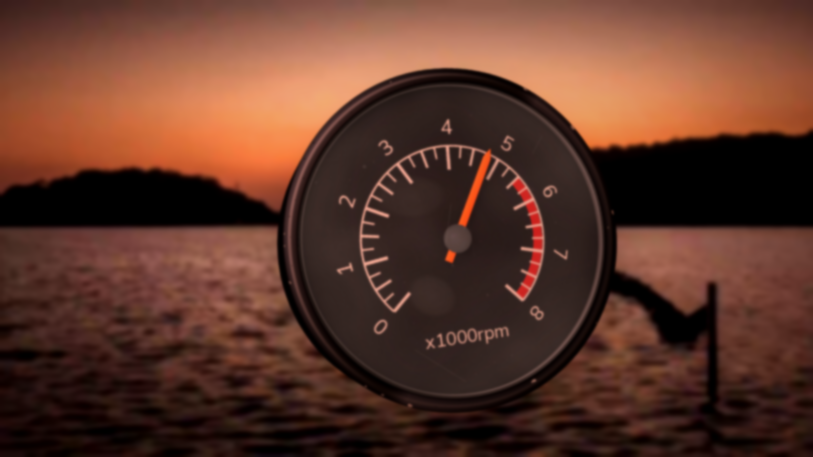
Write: 4750; rpm
